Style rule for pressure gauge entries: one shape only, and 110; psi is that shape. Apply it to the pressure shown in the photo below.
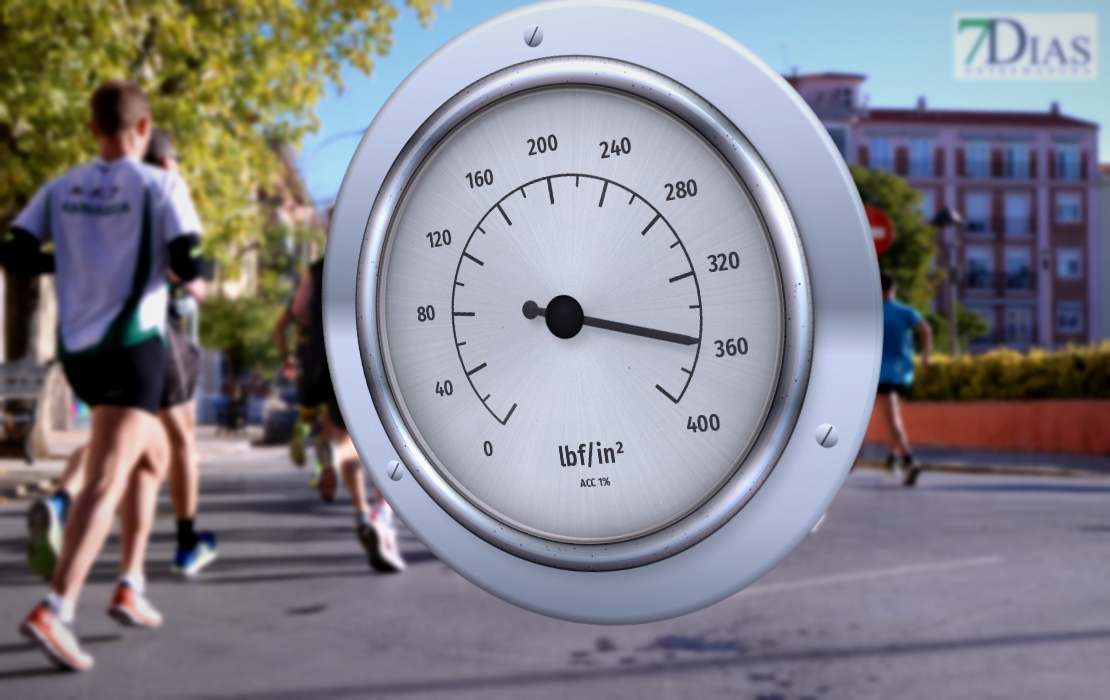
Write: 360; psi
